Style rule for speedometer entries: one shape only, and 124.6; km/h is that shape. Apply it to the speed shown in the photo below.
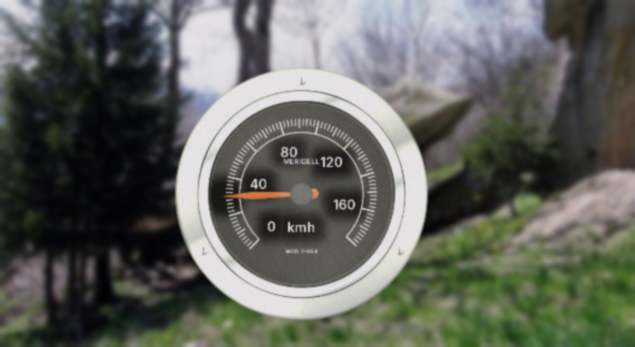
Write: 30; km/h
